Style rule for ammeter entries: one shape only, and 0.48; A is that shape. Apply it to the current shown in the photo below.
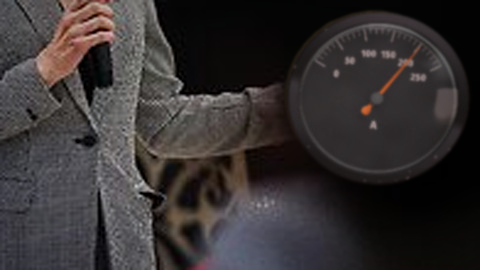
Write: 200; A
